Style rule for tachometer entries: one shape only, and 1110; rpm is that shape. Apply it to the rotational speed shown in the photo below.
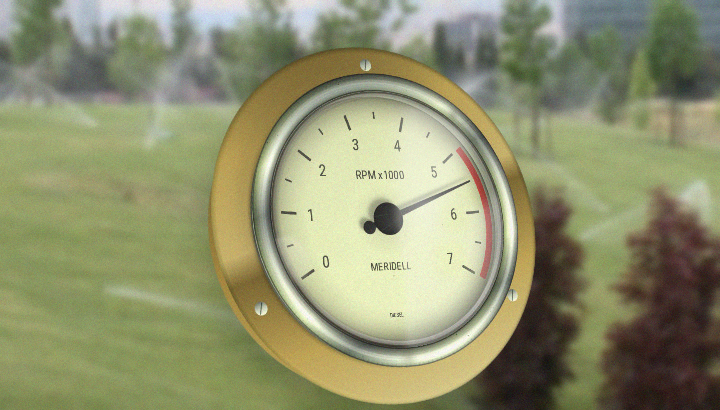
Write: 5500; rpm
